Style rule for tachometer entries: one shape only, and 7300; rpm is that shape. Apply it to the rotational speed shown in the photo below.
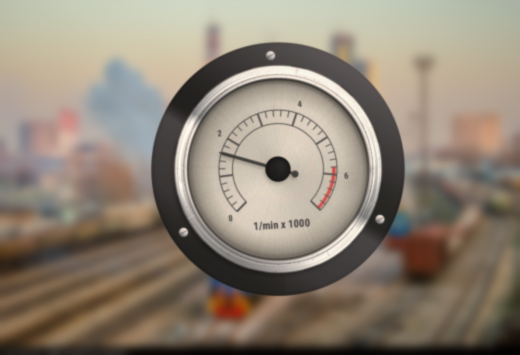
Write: 1600; rpm
